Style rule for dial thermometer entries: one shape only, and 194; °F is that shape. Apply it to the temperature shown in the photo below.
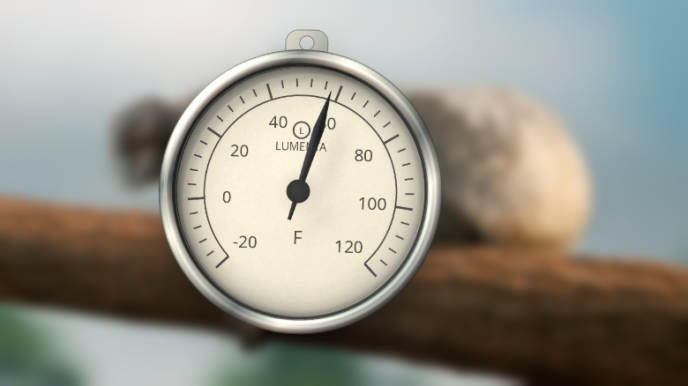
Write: 58; °F
